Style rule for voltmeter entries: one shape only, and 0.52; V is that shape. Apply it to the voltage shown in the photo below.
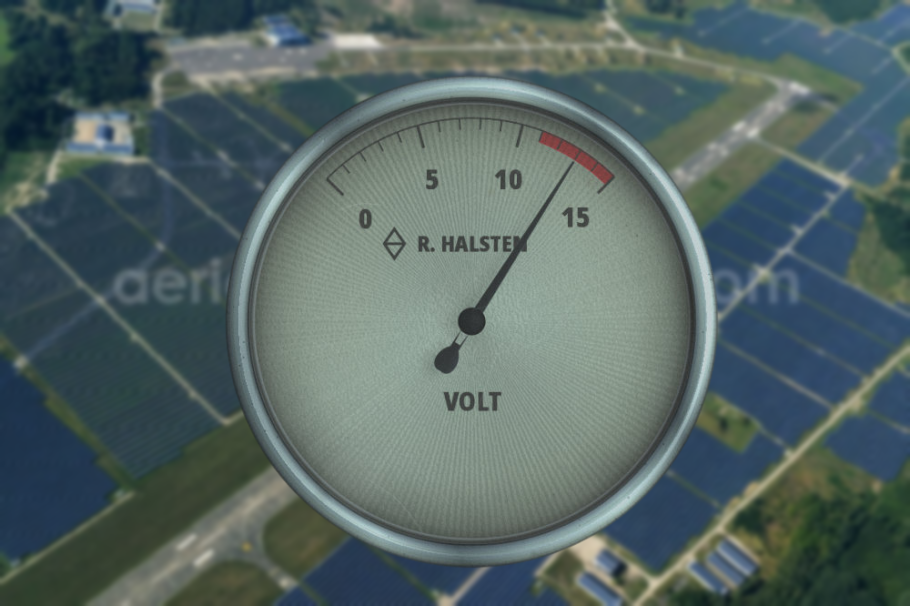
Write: 13; V
